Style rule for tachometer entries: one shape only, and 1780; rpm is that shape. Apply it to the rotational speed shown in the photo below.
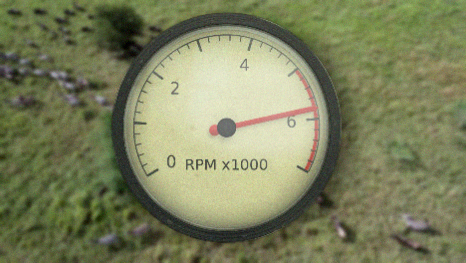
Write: 5800; rpm
